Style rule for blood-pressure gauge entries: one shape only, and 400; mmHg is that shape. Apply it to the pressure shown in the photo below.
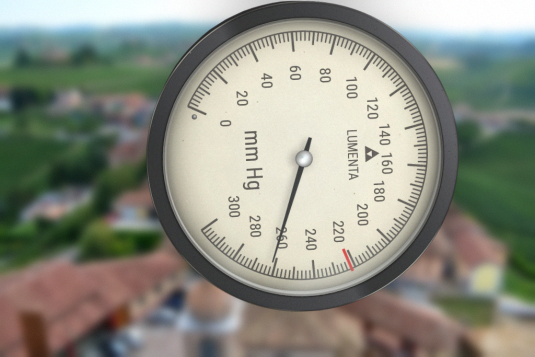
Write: 262; mmHg
